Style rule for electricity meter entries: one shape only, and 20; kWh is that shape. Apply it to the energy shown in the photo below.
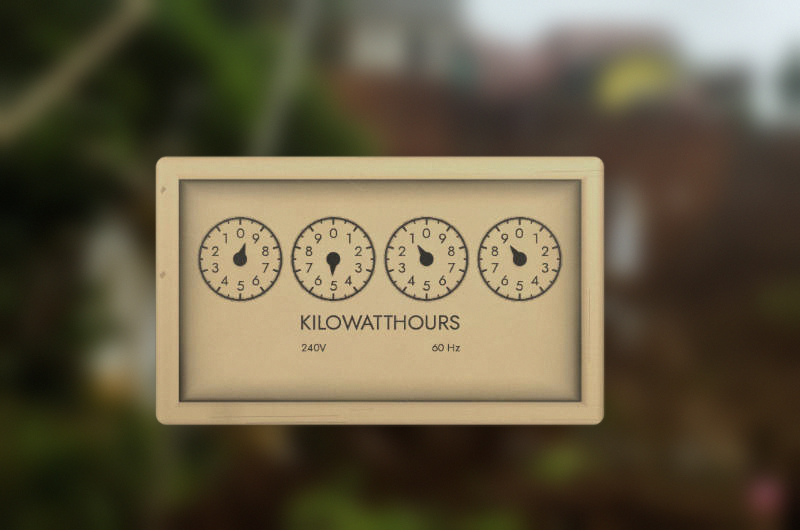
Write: 9509; kWh
